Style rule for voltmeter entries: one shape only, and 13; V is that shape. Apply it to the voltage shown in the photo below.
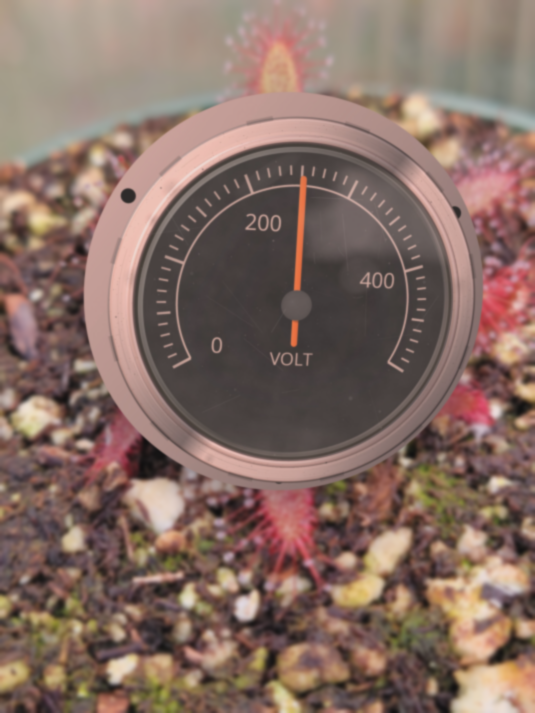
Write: 250; V
